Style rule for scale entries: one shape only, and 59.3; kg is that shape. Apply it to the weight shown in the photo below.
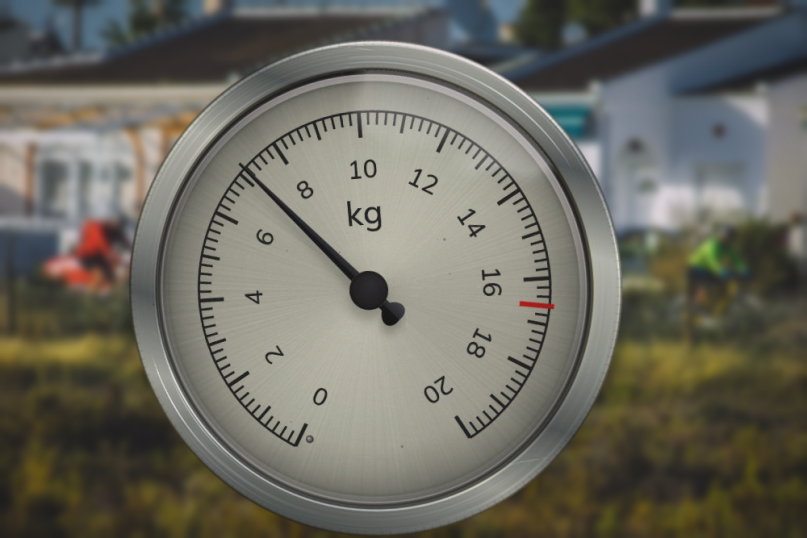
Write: 7.2; kg
